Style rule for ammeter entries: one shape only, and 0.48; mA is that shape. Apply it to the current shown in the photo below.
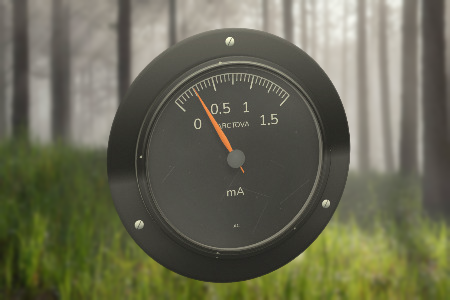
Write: 0.25; mA
